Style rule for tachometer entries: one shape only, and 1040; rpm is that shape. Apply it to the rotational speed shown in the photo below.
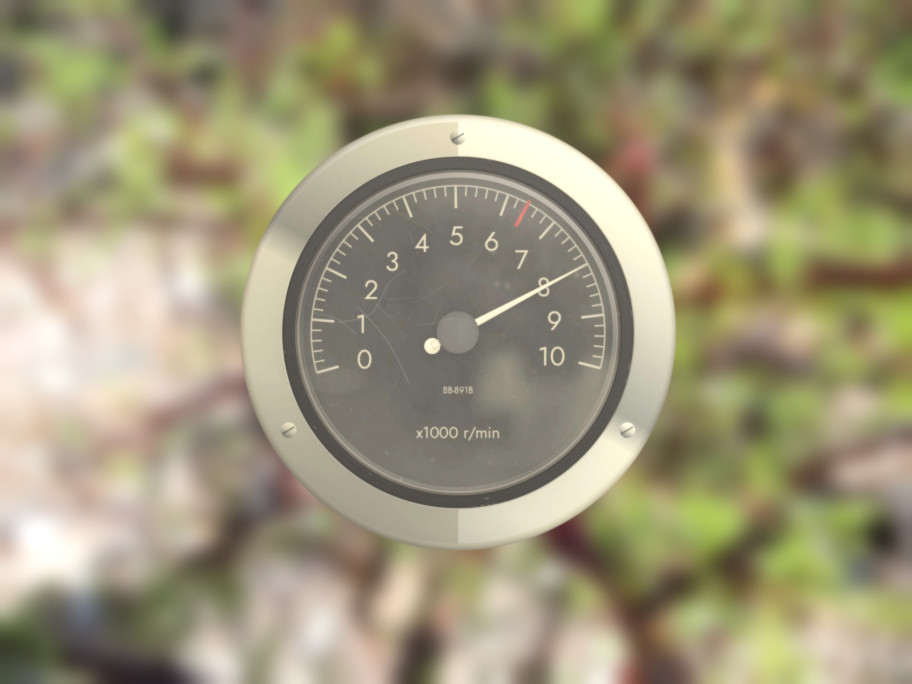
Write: 8000; rpm
